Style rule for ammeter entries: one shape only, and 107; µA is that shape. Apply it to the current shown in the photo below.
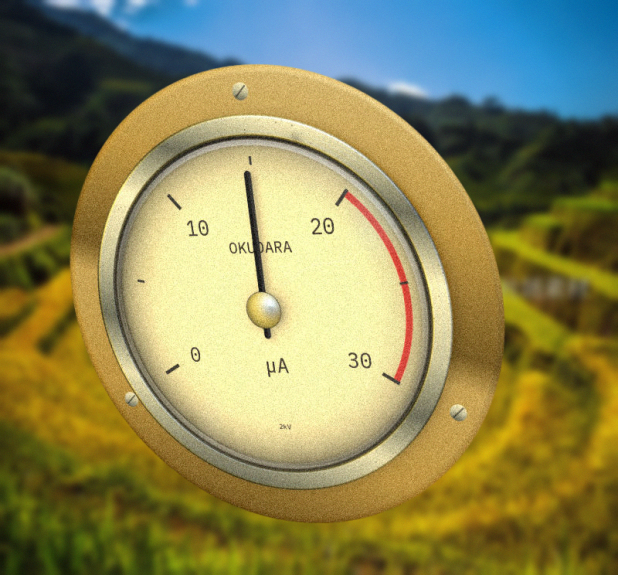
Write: 15; µA
